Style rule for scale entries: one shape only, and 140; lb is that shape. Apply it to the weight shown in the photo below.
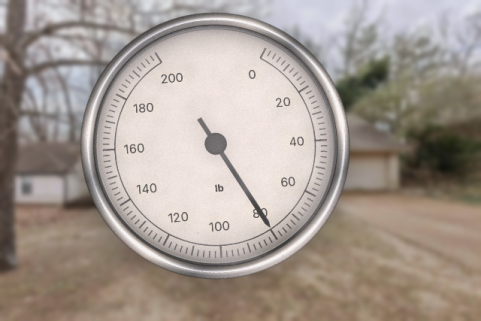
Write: 80; lb
